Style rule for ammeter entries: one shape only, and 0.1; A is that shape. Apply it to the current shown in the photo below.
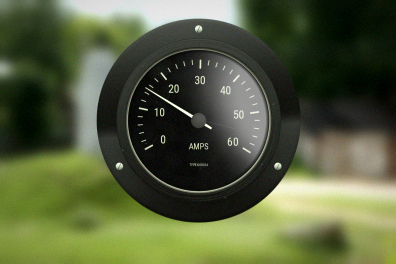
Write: 15; A
